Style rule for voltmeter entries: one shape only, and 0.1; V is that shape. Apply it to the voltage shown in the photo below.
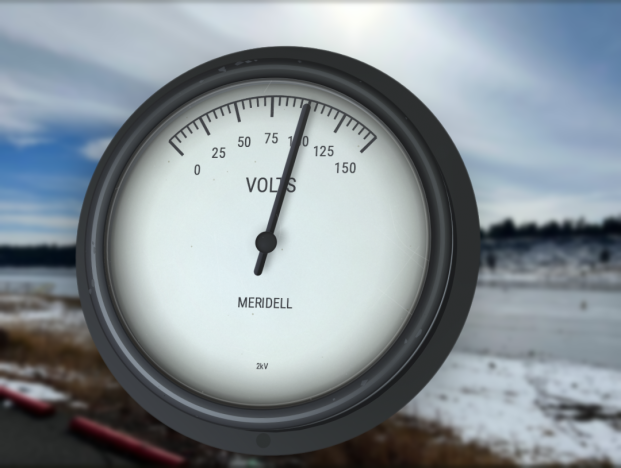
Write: 100; V
